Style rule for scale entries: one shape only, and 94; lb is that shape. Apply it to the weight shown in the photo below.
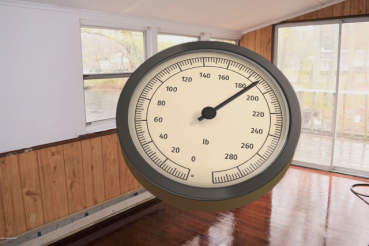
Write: 190; lb
